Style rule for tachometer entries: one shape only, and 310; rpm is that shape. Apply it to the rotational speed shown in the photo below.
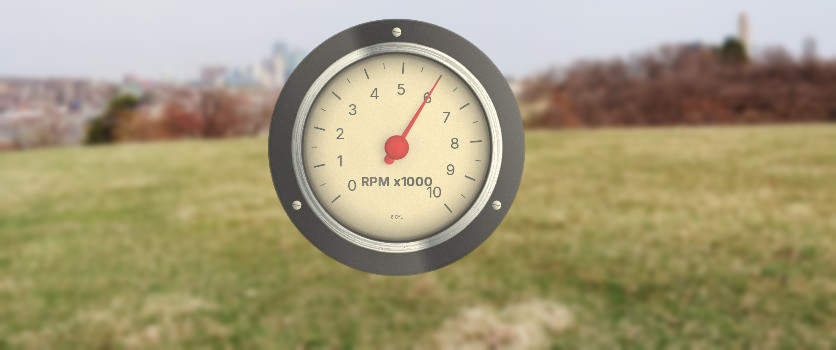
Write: 6000; rpm
